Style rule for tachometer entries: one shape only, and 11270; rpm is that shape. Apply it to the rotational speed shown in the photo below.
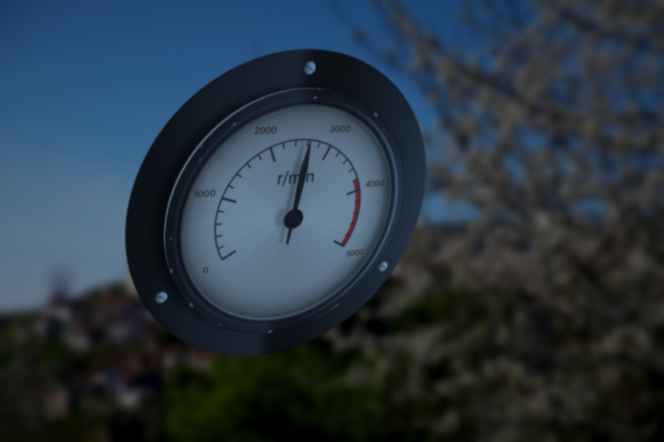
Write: 2600; rpm
